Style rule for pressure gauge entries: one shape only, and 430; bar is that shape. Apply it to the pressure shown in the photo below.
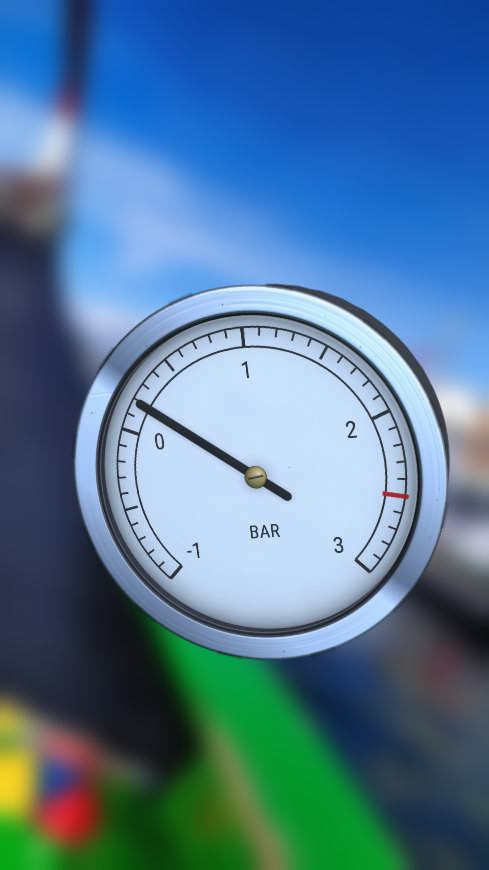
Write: 0.2; bar
